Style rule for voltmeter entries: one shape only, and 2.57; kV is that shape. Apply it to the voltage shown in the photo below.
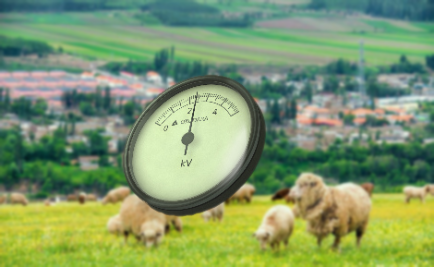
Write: 2.5; kV
